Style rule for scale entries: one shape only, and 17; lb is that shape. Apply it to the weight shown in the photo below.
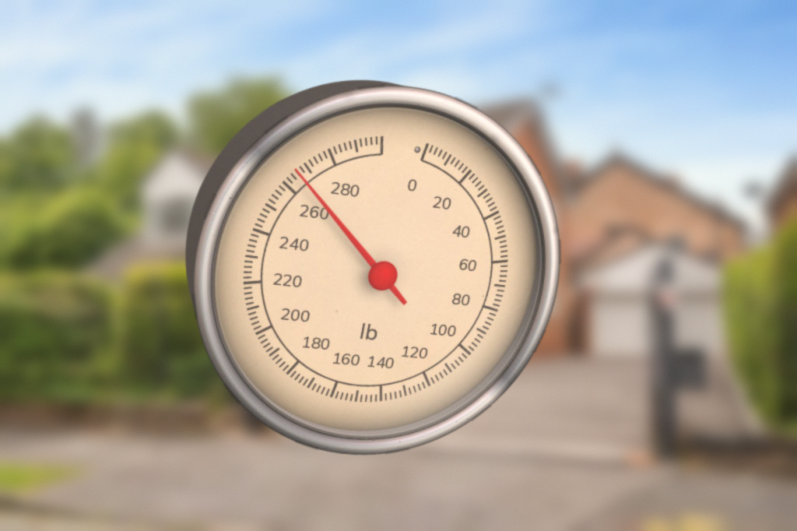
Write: 266; lb
